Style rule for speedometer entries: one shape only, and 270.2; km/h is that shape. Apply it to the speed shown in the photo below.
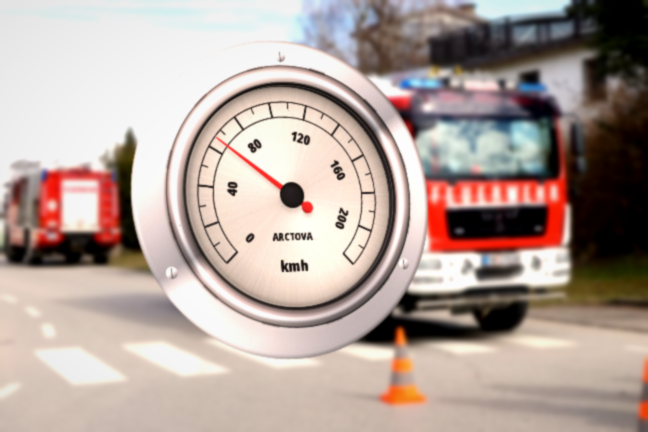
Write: 65; km/h
